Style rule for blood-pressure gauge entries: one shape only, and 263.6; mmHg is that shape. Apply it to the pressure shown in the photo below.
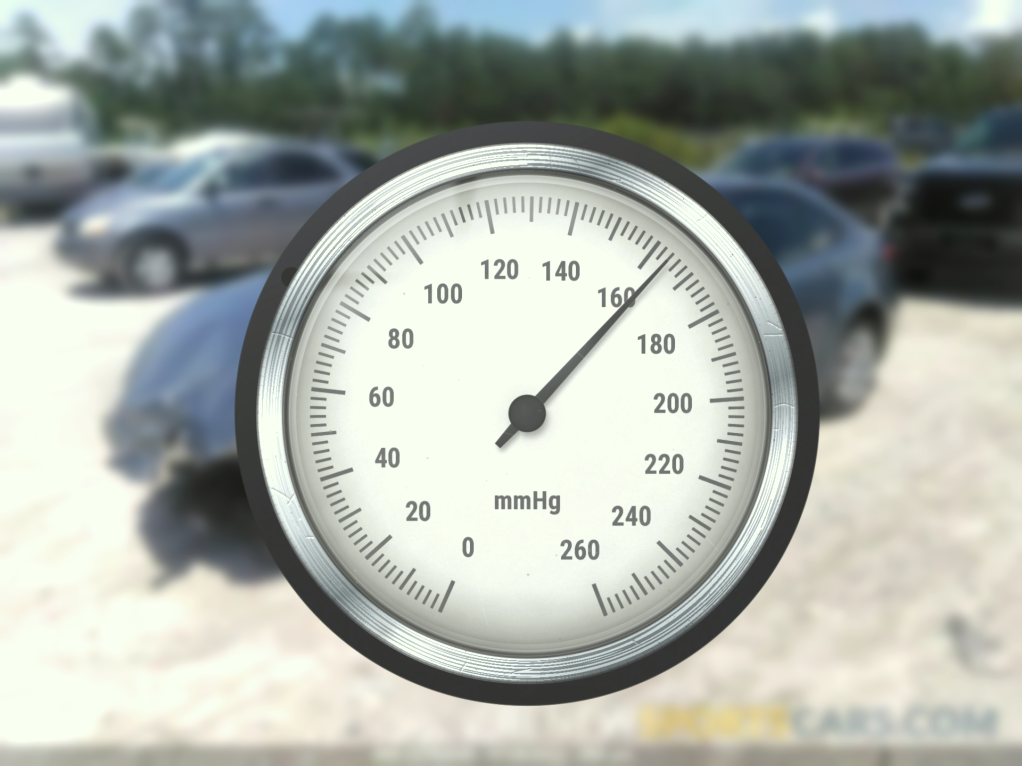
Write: 164; mmHg
